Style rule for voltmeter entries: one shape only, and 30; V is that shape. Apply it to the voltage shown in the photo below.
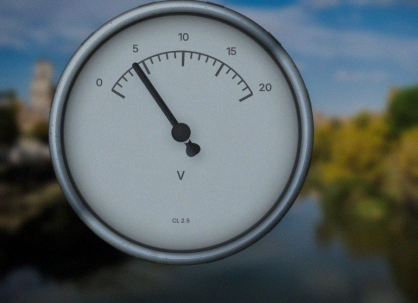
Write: 4; V
